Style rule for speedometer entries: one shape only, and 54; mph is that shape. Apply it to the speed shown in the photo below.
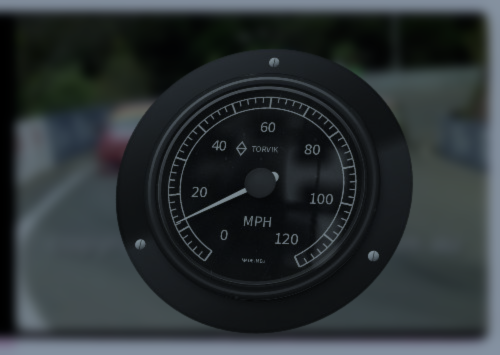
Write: 12; mph
